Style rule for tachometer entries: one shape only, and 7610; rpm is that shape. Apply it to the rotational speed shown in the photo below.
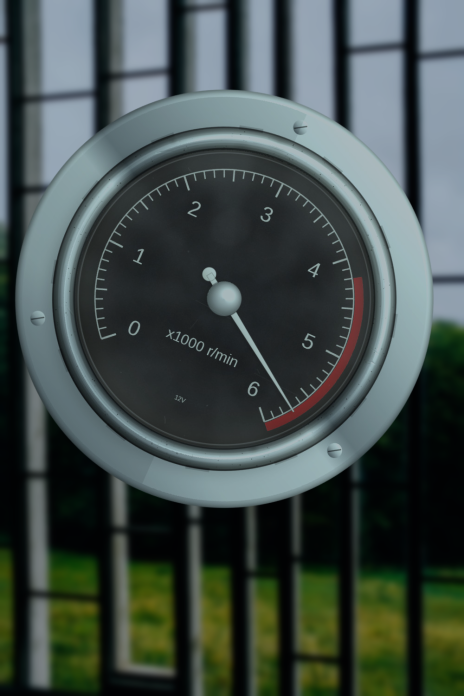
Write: 5700; rpm
